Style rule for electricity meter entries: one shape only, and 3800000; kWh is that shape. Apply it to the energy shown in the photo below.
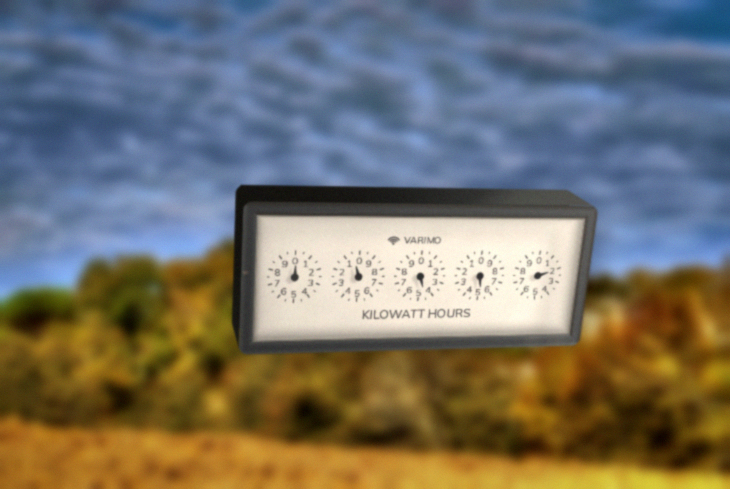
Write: 452; kWh
